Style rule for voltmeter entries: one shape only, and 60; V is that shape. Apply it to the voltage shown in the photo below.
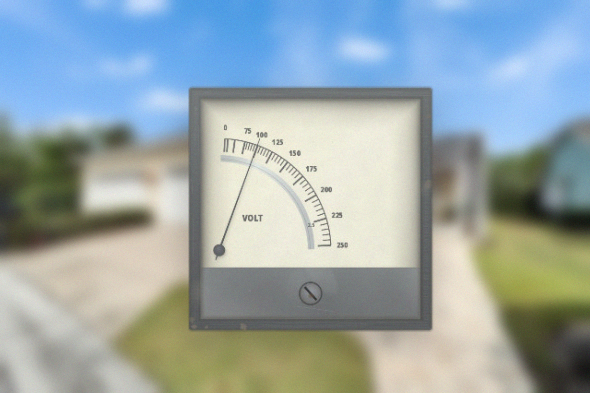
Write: 100; V
